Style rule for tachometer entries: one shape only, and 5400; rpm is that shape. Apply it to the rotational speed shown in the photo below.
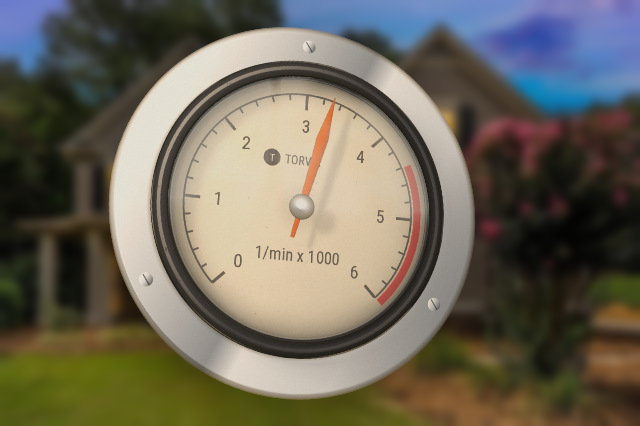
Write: 3300; rpm
